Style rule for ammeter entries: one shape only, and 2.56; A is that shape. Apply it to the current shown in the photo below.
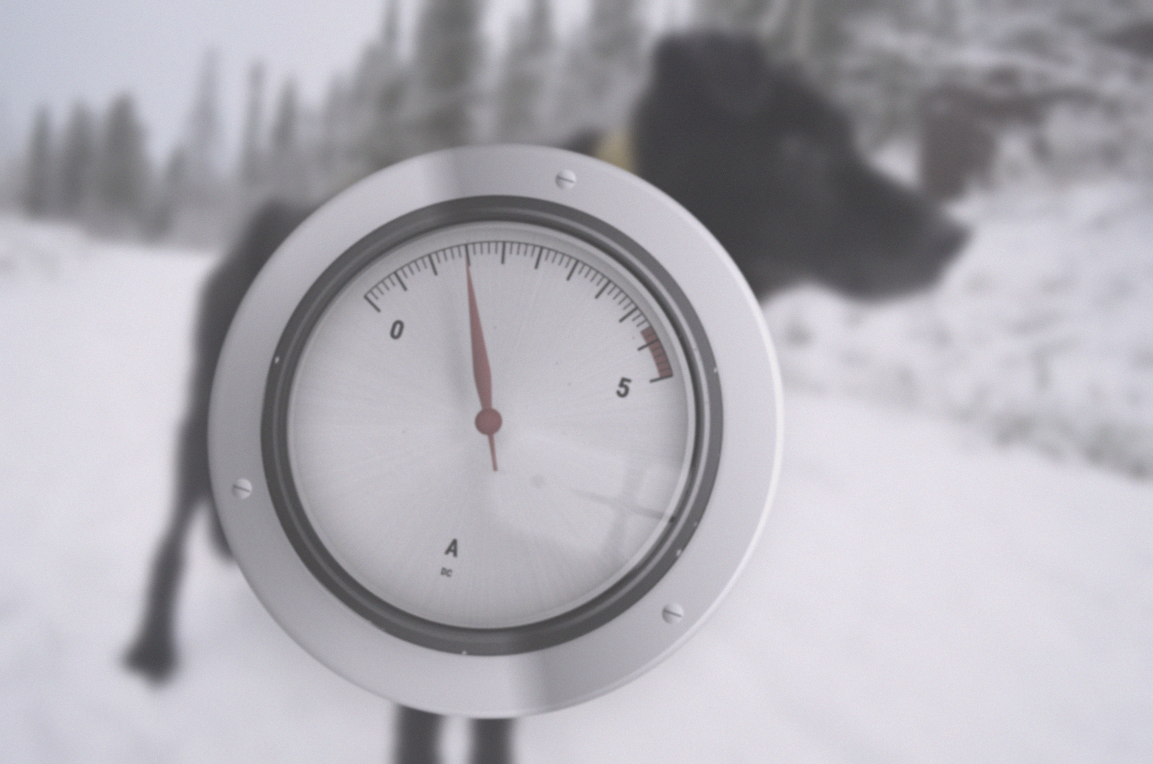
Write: 1.5; A
